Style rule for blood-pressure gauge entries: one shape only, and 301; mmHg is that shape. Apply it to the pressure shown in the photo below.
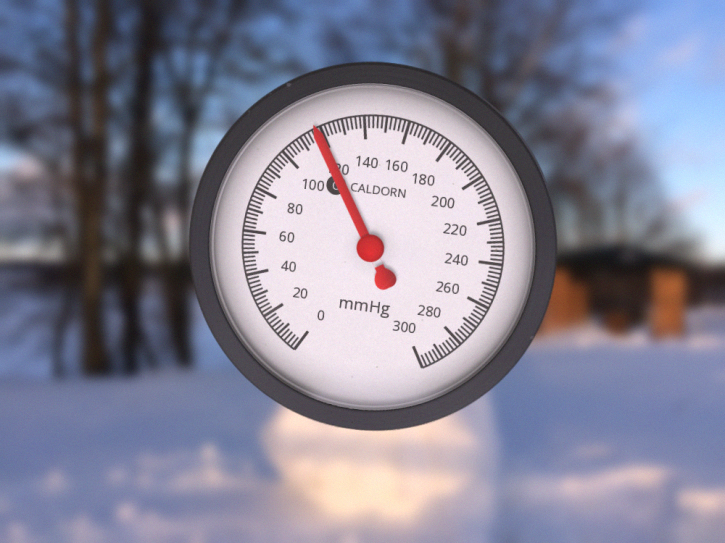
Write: 118; mmHg
